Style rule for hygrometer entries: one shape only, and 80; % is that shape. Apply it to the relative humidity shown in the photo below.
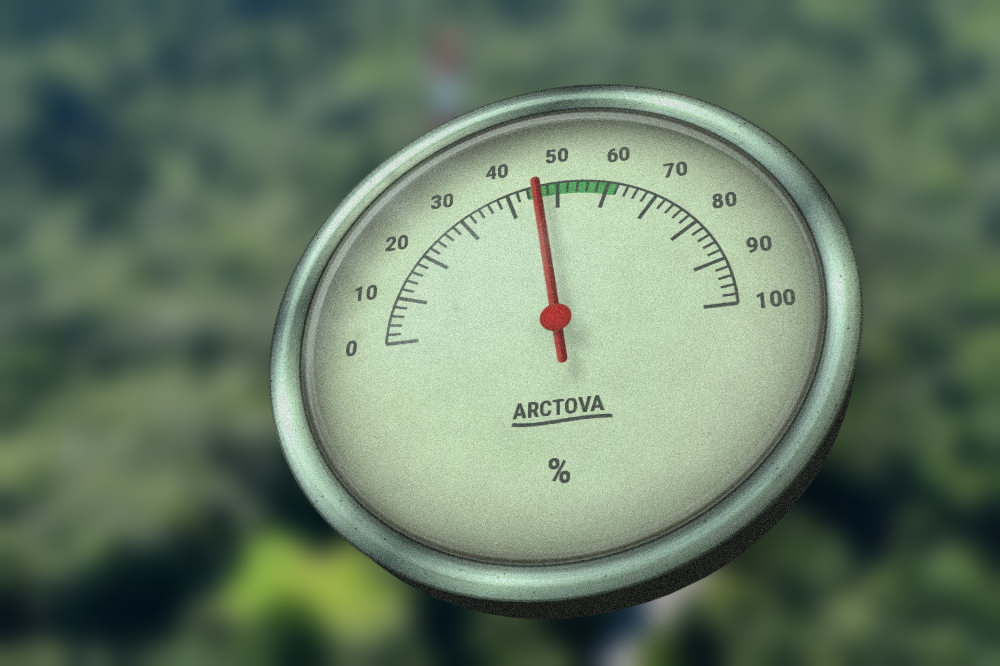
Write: 46; %
